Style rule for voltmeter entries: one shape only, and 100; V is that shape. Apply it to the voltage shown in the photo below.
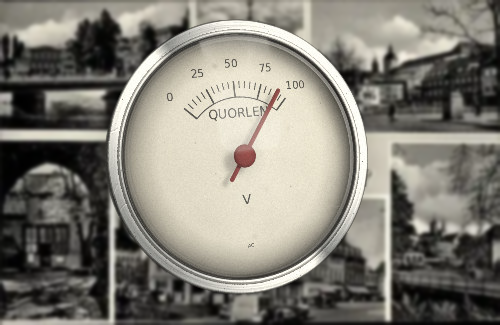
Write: 90; V
